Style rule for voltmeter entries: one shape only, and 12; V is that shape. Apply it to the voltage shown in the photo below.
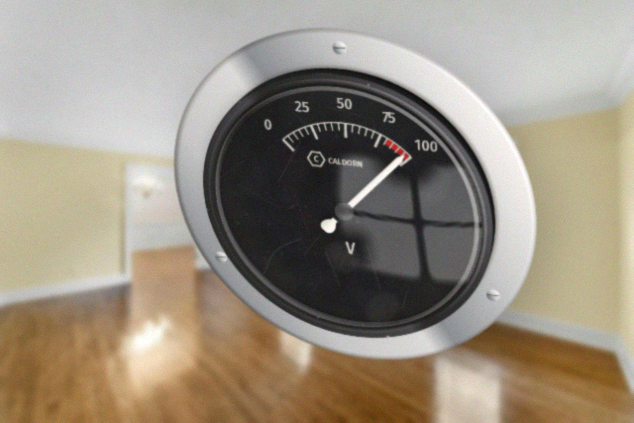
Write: 95; V
